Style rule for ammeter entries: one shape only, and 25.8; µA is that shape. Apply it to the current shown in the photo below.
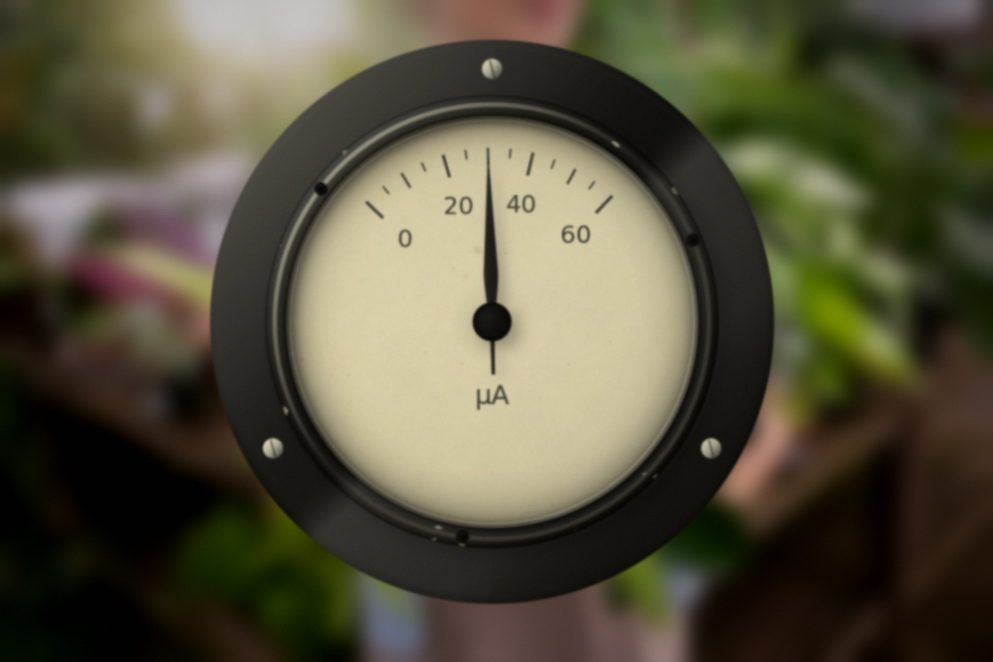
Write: 30; µA
